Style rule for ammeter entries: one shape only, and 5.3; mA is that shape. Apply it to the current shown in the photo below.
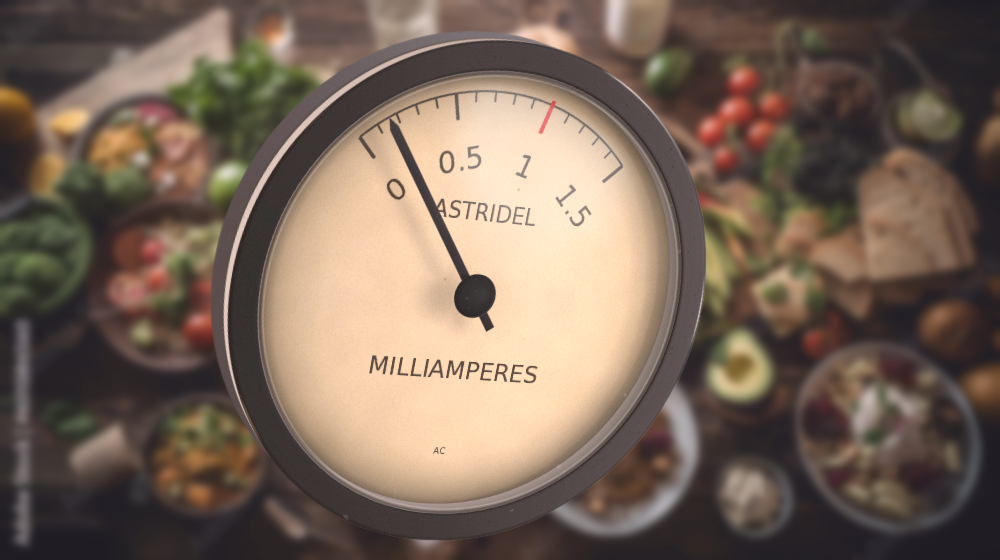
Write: 0.15; mA
